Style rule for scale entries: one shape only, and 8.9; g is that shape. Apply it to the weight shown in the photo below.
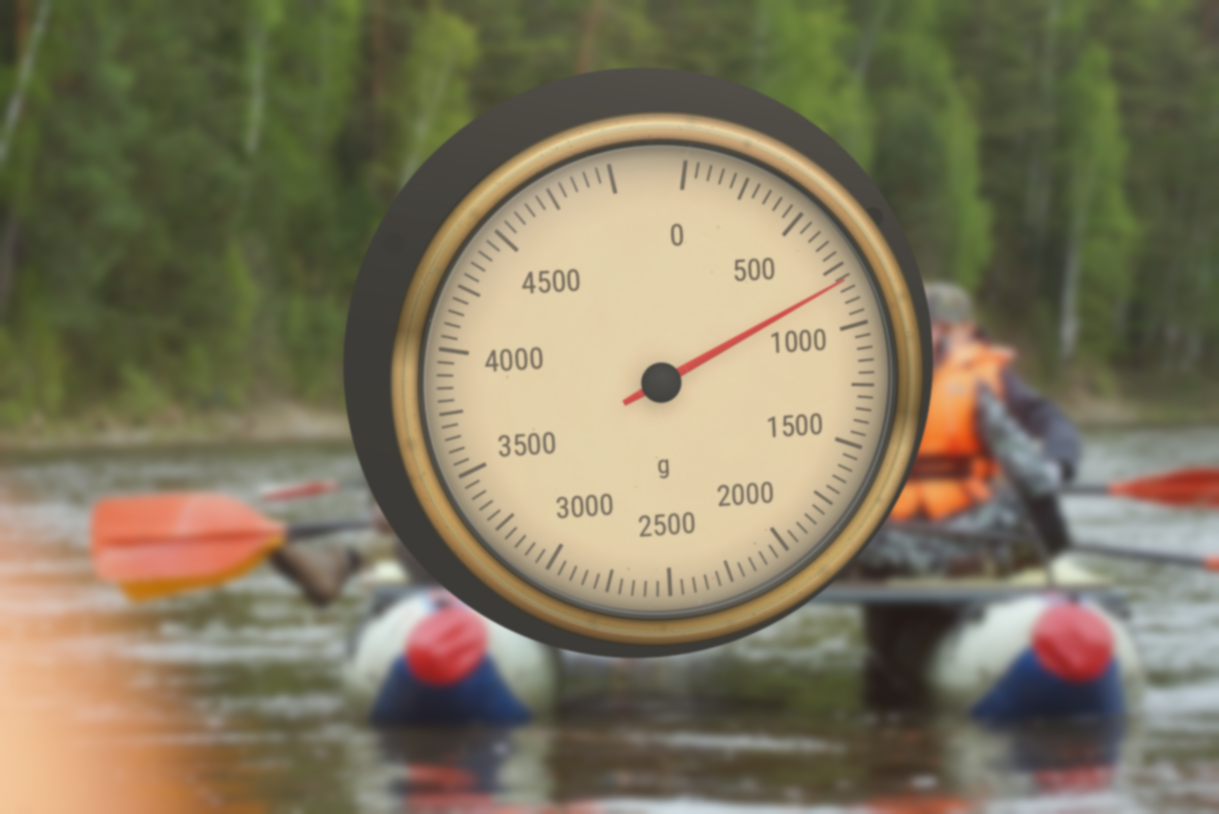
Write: 800; g
